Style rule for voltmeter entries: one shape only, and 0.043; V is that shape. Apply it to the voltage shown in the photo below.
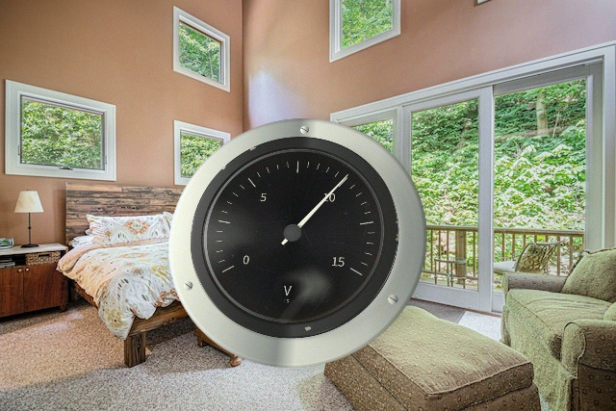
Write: 10; V
